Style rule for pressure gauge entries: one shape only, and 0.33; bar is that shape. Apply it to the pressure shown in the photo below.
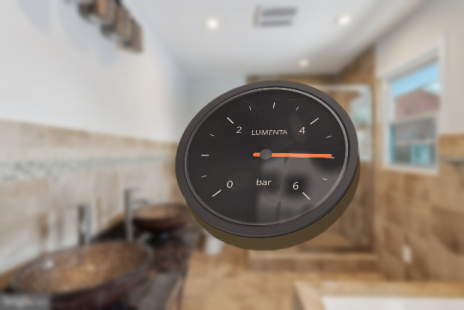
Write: 5; bar
